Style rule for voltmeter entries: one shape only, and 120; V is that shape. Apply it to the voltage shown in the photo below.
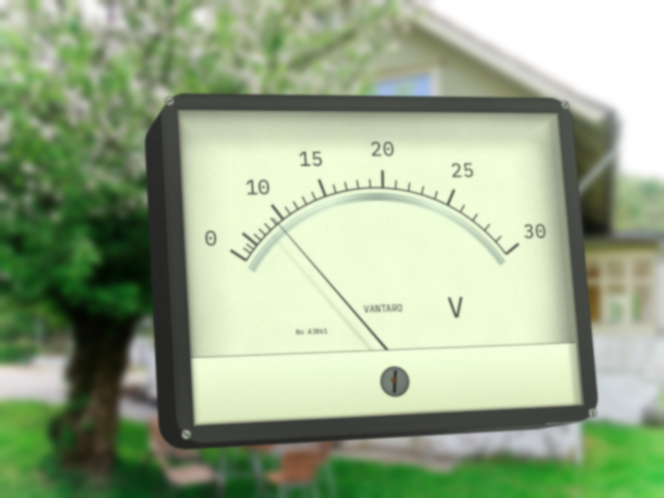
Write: 9; V
